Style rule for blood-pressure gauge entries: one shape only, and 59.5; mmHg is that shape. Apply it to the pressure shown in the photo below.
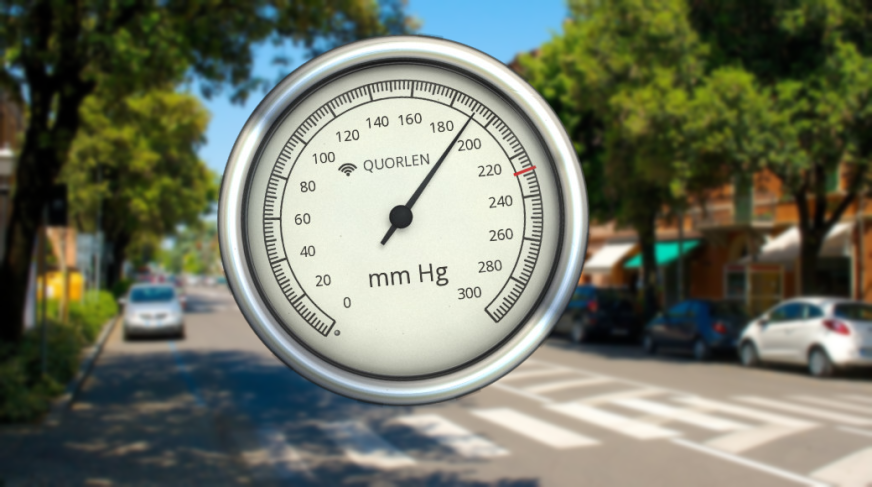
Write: 192; mmHg
